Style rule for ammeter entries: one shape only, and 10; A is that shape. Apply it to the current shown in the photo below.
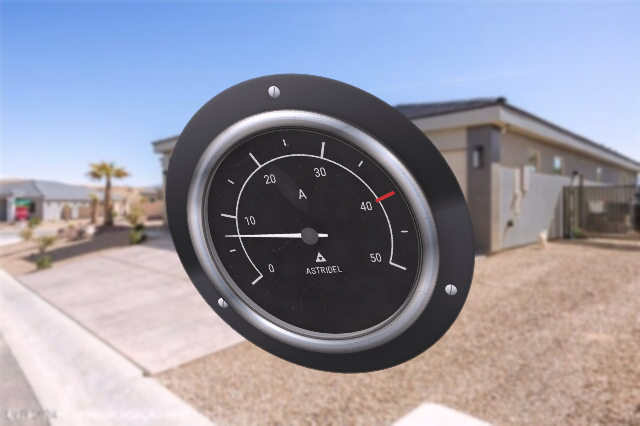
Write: 7.5; A
